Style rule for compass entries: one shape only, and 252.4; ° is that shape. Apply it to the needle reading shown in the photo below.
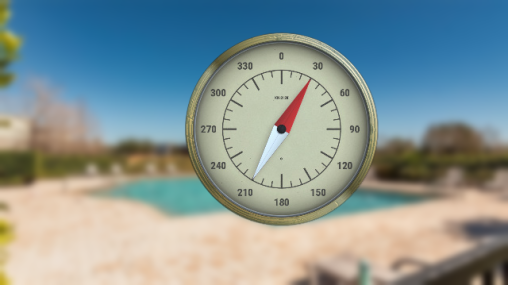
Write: 30; °
